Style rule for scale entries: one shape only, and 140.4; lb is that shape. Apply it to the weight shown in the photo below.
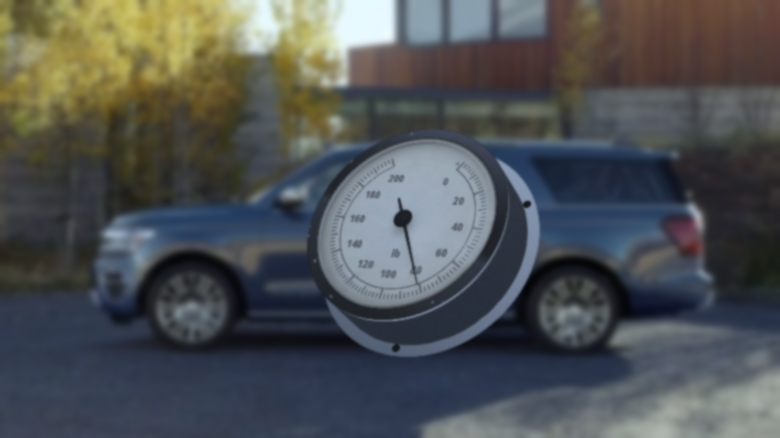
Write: 80; lb
